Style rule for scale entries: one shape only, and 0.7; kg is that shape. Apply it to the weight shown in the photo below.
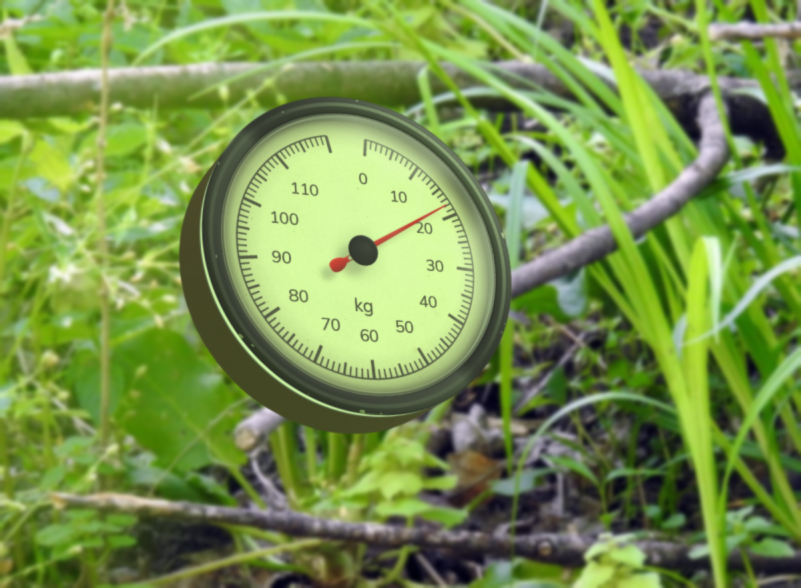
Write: 18; kg
